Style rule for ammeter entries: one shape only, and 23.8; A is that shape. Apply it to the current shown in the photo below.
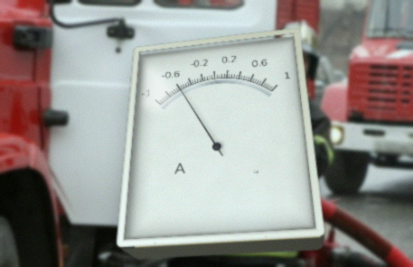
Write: -0.6; A
